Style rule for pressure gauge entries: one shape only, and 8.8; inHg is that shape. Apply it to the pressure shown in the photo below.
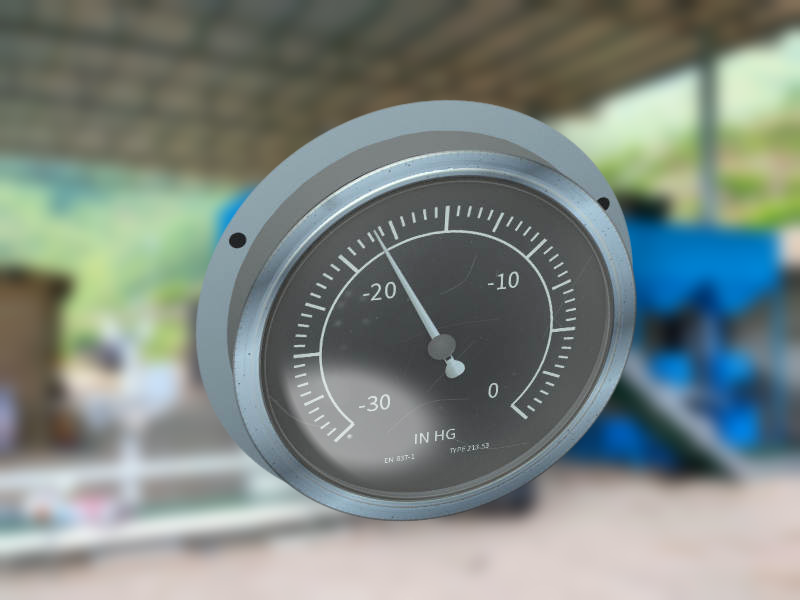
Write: -18.25; inHg
